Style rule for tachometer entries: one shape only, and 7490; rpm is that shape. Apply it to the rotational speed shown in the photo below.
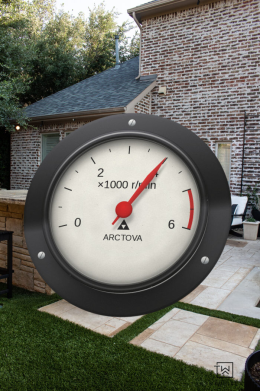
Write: 4000; rpm
